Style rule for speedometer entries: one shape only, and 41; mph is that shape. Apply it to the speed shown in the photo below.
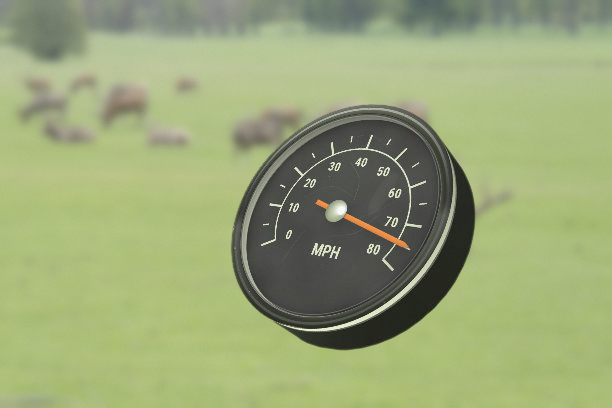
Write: 75; mph
